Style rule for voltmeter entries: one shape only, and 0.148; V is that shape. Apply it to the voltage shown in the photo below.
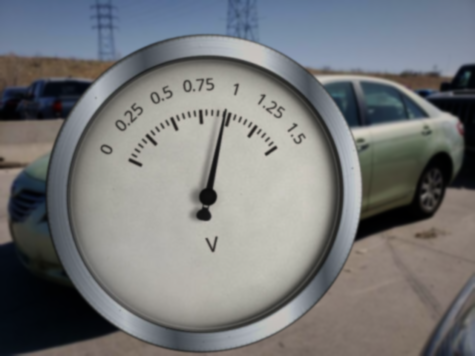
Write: 0.95; V
